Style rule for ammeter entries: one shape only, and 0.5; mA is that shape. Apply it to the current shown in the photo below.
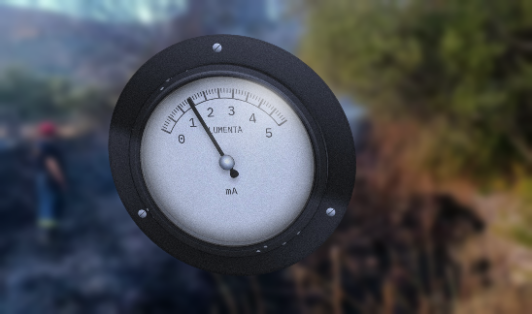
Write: 1.5; mA
